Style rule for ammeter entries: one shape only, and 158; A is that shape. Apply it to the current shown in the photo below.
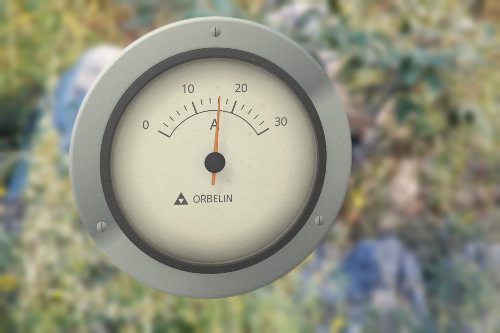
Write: 16; A
